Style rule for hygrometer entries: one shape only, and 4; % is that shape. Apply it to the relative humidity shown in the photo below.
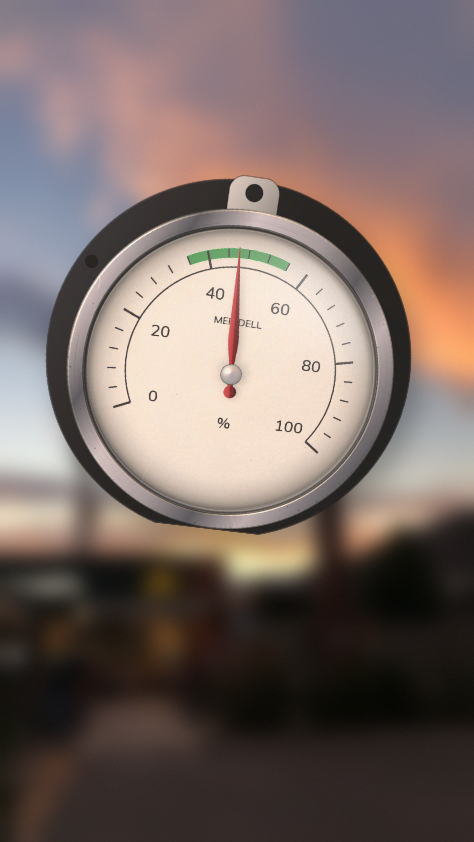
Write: 46; %
